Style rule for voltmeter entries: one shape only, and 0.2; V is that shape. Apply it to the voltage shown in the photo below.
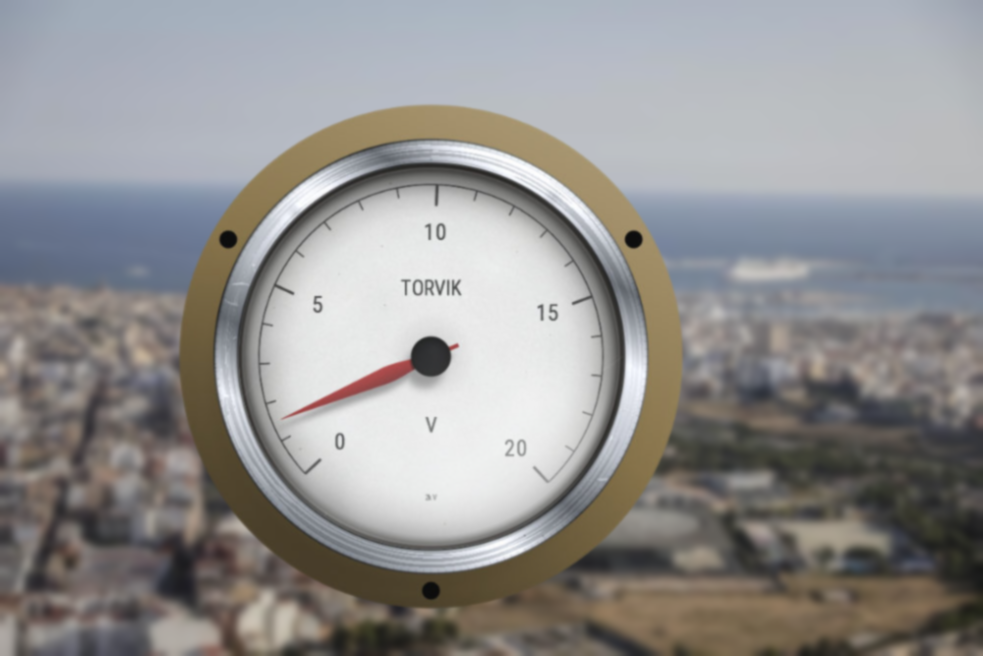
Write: 1.5; V
